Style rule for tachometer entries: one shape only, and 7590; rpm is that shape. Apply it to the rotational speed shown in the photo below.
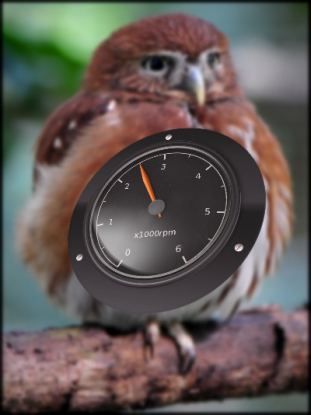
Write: 2500; rpm
